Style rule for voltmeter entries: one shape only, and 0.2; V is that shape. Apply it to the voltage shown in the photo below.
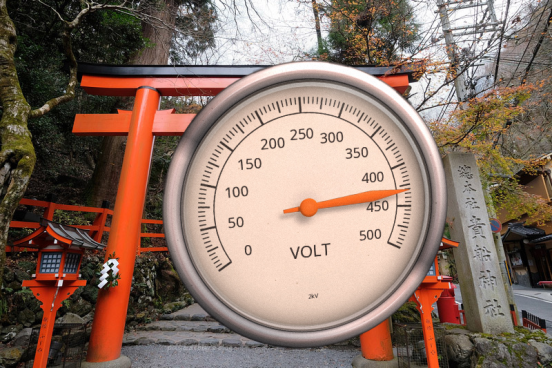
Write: 430; V
